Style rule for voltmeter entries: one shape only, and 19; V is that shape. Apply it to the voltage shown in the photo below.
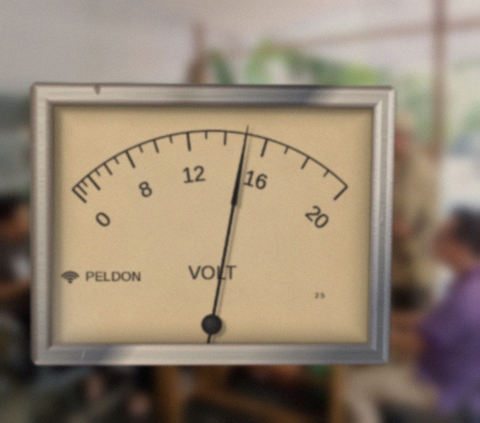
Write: 15; V
